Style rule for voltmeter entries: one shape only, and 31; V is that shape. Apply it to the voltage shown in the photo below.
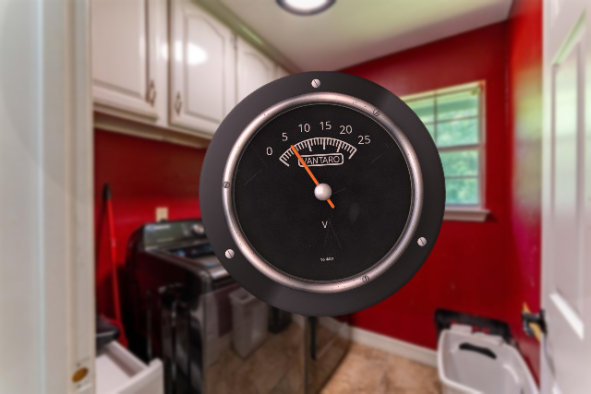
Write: 5; V
